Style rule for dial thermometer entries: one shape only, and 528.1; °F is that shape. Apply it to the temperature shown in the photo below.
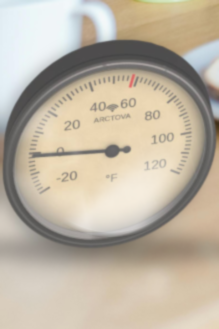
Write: 0; °F
